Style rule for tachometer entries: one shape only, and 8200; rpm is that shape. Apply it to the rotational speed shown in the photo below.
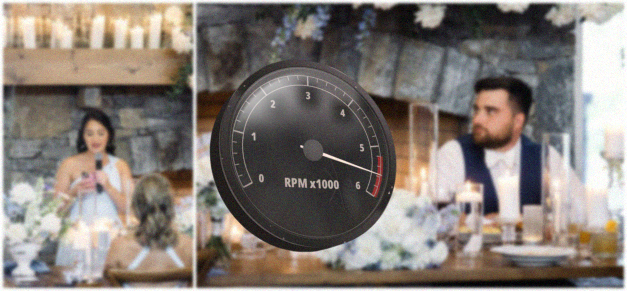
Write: 5600; rpm
